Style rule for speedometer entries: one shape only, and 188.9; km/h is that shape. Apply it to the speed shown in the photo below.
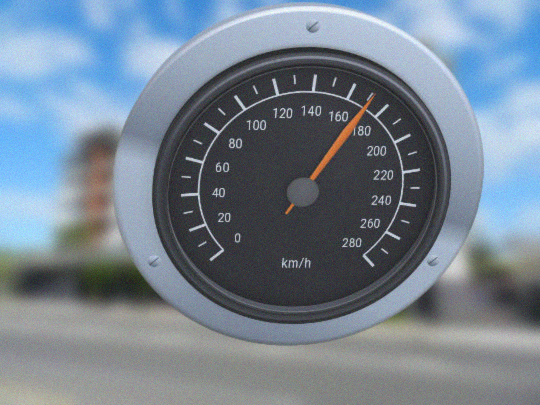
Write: 170; km/h
